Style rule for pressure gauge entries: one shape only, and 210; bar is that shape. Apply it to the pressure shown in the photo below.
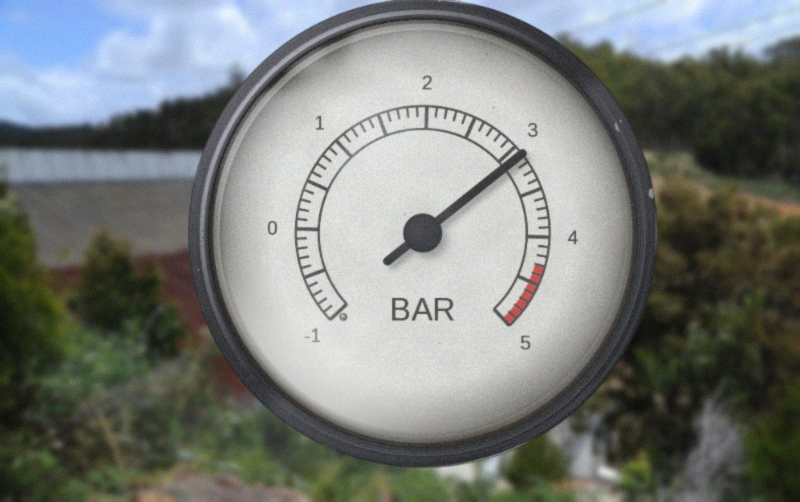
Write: 3.1; bar
